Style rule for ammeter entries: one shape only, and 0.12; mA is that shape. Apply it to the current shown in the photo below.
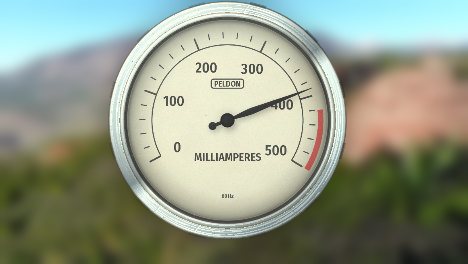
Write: 390; mA
